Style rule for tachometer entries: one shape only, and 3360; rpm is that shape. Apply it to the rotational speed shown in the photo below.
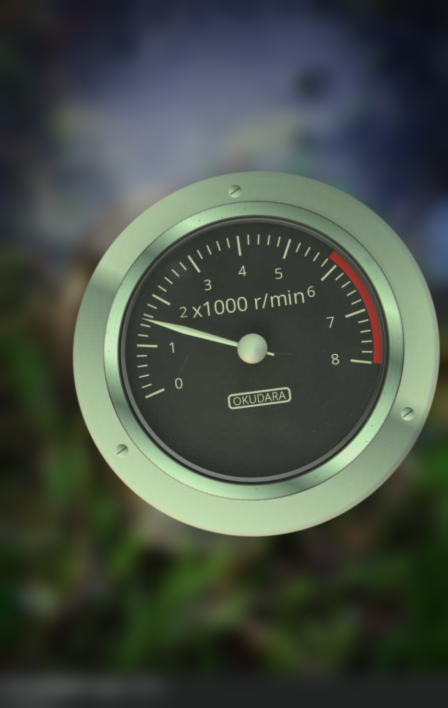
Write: 1500; rpm
